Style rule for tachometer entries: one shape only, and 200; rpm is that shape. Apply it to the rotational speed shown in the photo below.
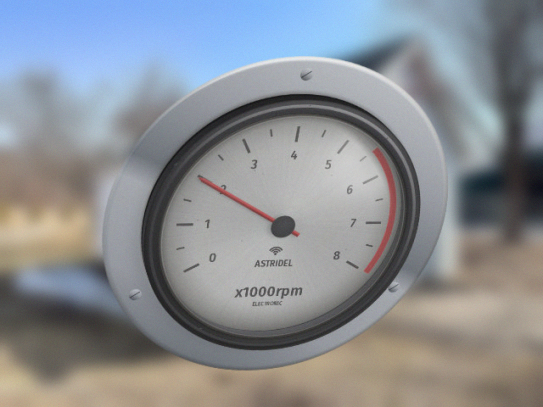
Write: 2000; rpm
